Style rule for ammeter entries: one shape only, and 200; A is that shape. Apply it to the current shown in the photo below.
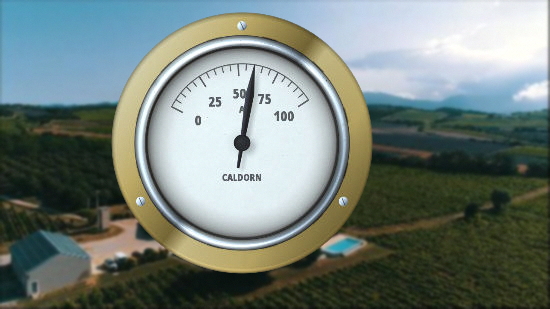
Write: 60; A
